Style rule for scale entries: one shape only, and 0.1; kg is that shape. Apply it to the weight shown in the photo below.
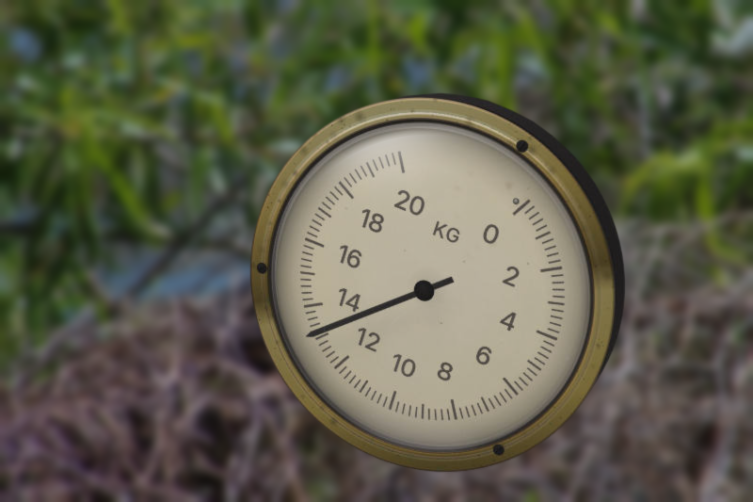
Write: 13.2; kg
